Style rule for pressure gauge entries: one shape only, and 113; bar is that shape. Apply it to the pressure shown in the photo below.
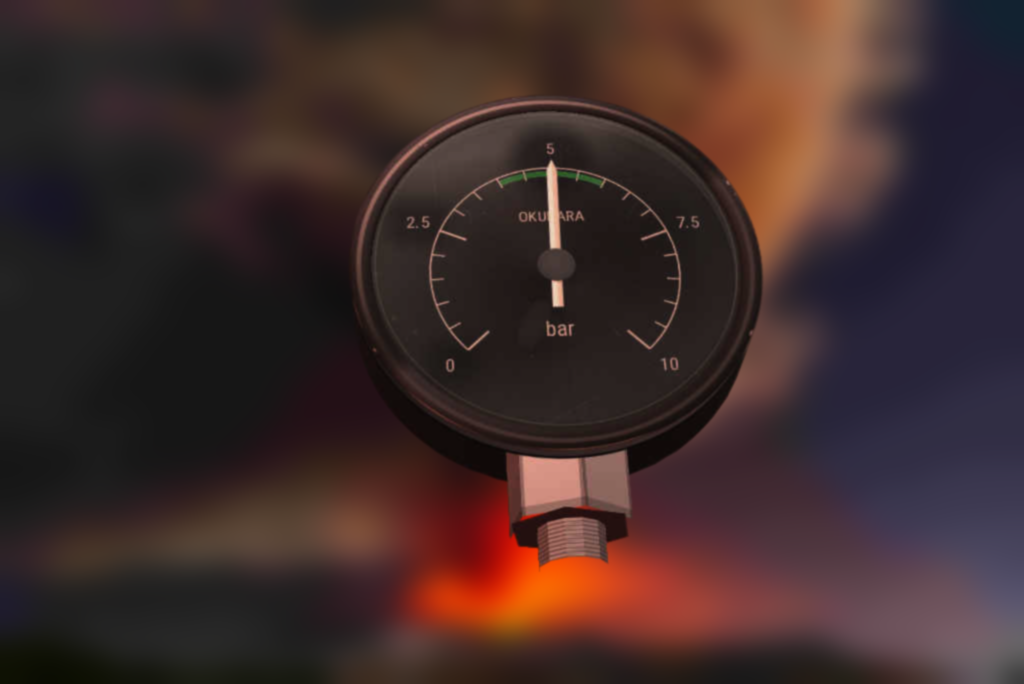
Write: 5; bar
